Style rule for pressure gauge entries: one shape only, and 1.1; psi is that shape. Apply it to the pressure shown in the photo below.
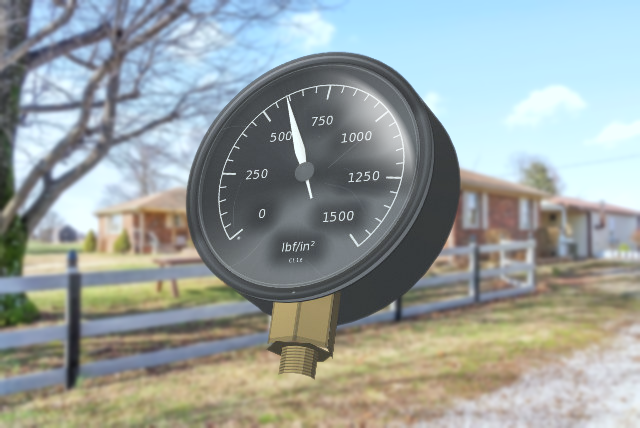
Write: 600; psi
